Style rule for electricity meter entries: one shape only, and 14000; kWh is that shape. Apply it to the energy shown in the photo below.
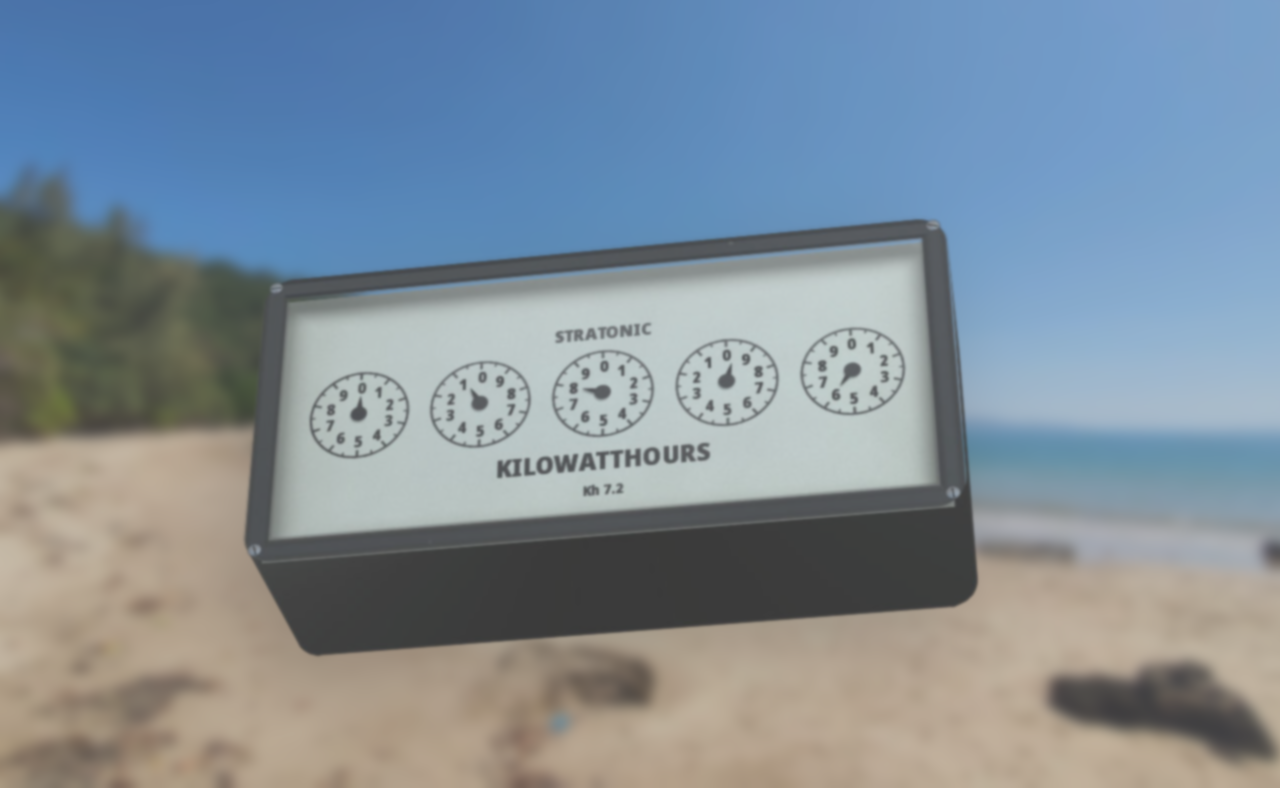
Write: 796; kWh
